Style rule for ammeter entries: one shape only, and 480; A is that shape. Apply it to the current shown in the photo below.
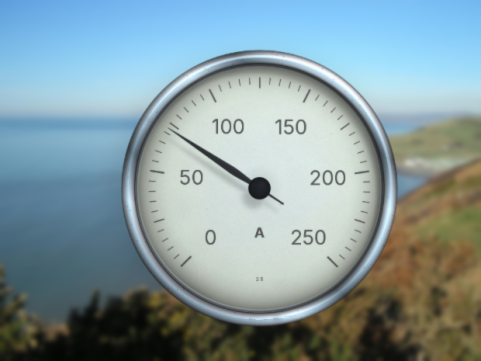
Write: 72.5; A
